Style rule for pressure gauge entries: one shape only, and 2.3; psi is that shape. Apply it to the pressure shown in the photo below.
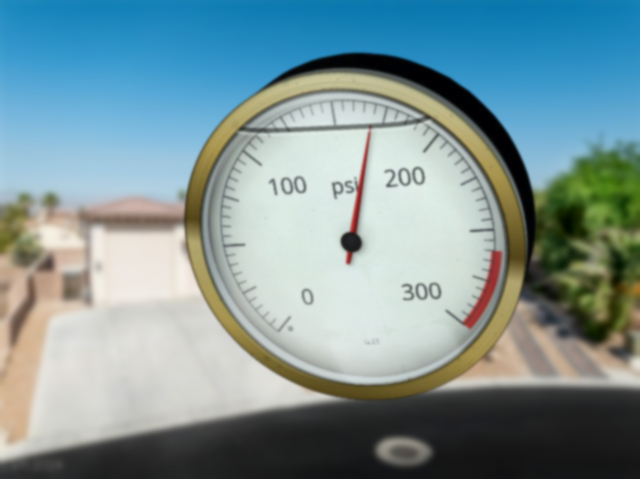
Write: 170; psi
